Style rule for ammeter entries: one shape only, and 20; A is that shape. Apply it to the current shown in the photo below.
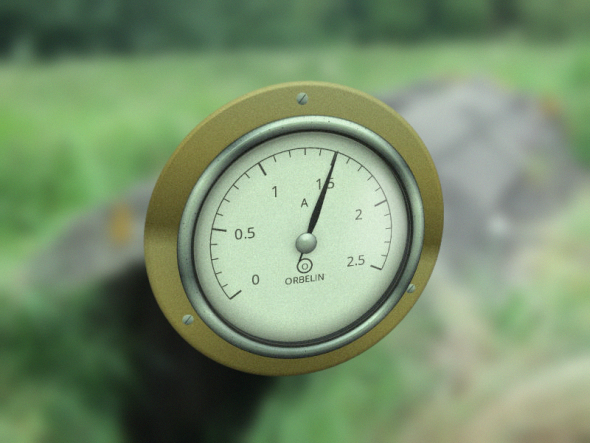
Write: 1.5; A
